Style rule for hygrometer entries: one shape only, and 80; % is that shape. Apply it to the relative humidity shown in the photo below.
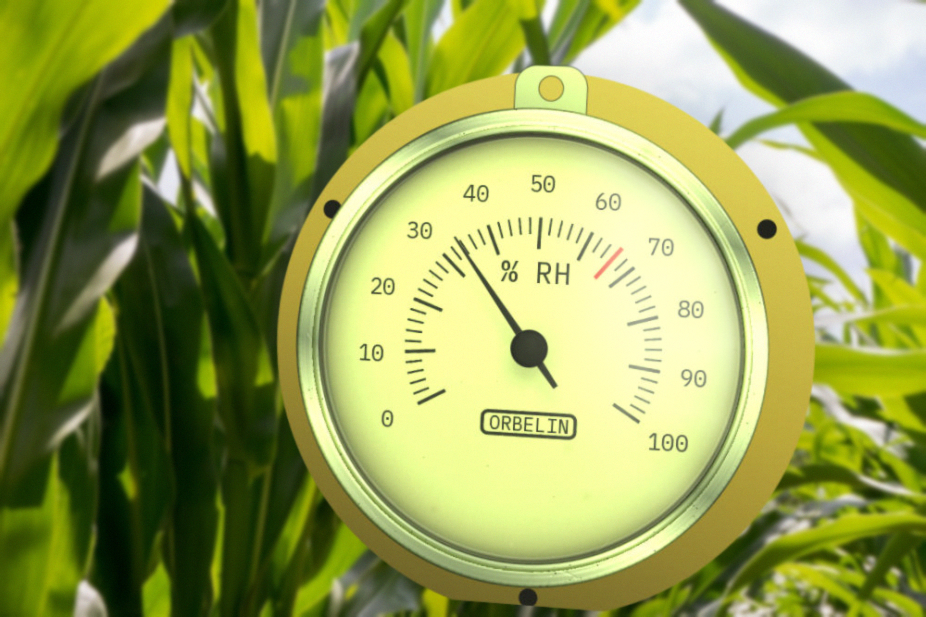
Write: 34; %
